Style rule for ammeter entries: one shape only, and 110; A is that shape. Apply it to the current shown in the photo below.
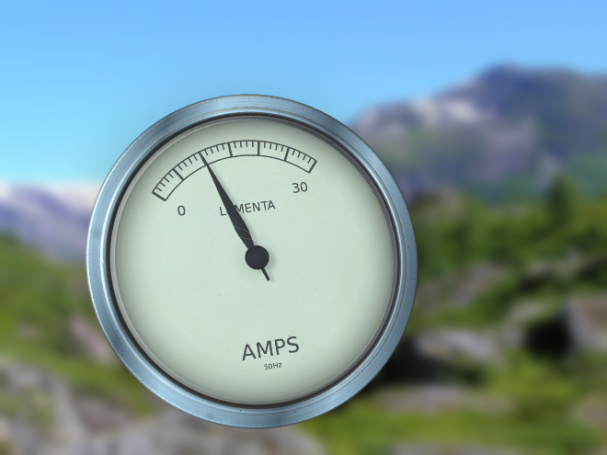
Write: 10; A
